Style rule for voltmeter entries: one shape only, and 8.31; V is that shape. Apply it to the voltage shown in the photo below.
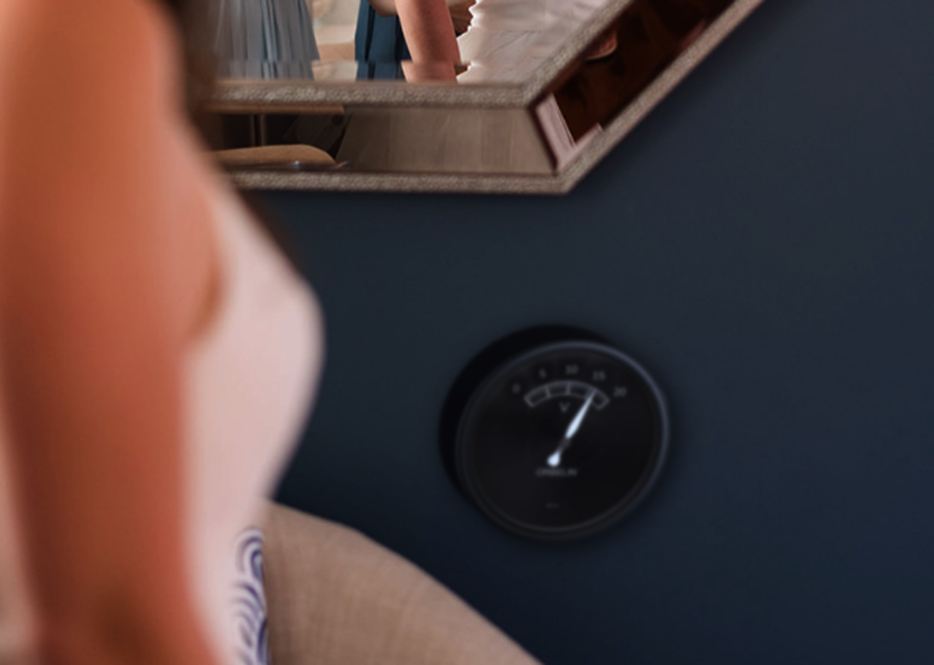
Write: 15; V
